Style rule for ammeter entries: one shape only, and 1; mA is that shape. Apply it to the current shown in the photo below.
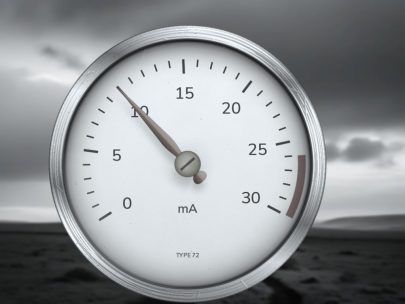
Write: 10; mA
